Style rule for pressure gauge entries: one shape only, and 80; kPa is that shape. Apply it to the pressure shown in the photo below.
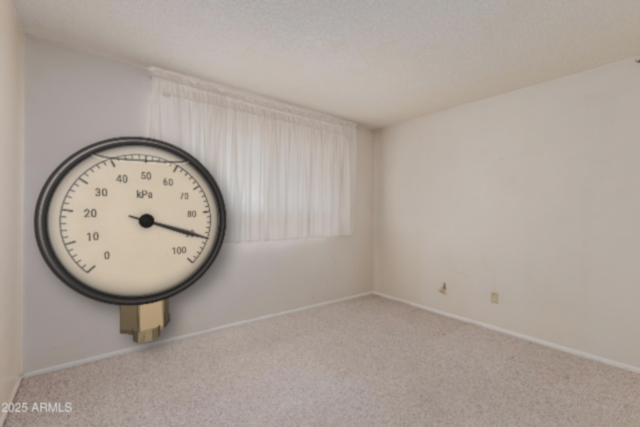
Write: 90; kPa
